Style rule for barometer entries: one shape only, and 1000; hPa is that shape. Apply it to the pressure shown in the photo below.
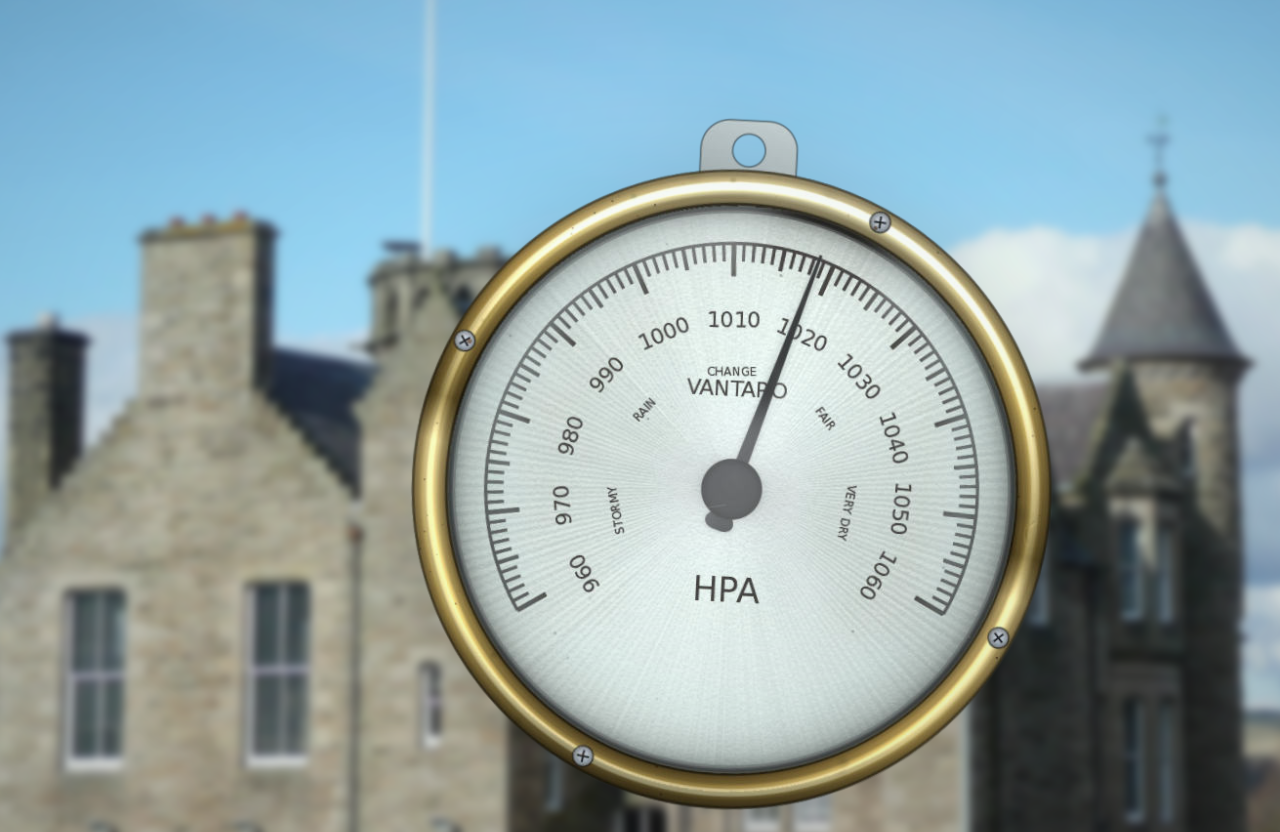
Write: 1018.5; hPa
